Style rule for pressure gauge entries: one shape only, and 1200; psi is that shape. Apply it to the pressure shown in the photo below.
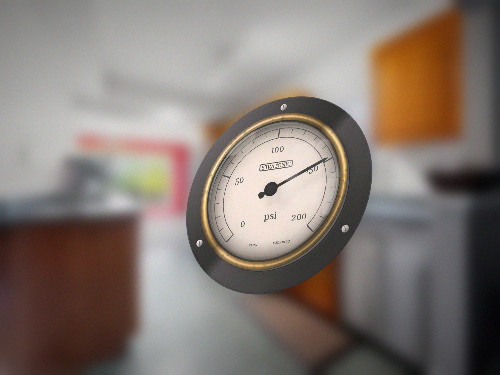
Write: 150; psi
